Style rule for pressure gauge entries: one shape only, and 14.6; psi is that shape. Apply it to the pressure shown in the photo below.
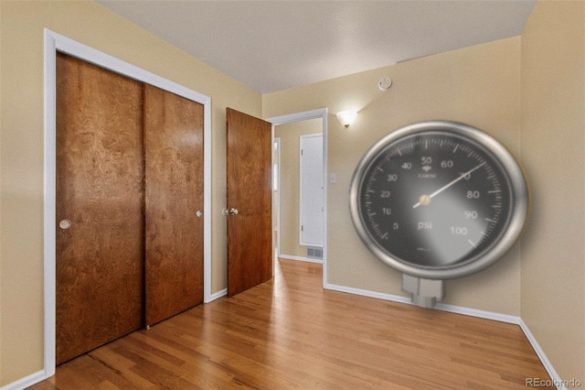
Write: 70; psi
